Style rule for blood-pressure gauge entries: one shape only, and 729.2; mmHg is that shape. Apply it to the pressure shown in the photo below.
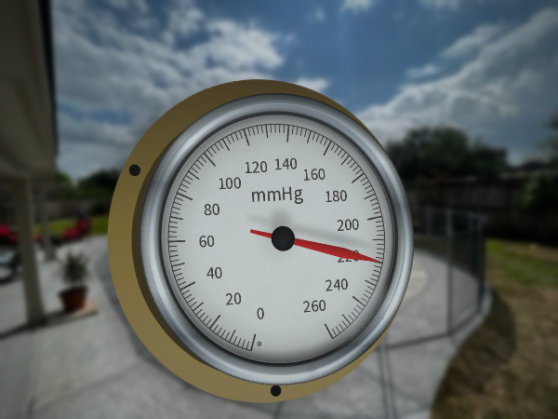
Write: 220; mmHg
